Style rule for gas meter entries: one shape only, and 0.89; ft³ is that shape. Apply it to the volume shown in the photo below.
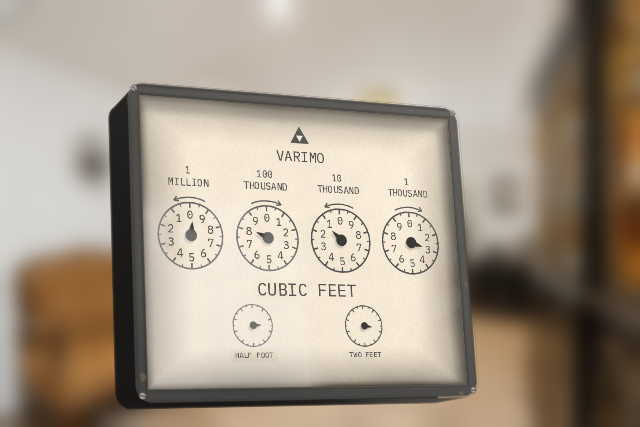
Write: 981300; ft³
